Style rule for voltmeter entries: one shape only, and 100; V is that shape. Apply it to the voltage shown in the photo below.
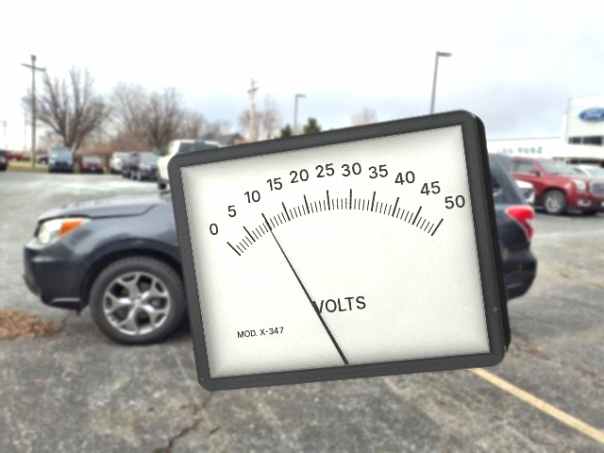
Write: 10; V
